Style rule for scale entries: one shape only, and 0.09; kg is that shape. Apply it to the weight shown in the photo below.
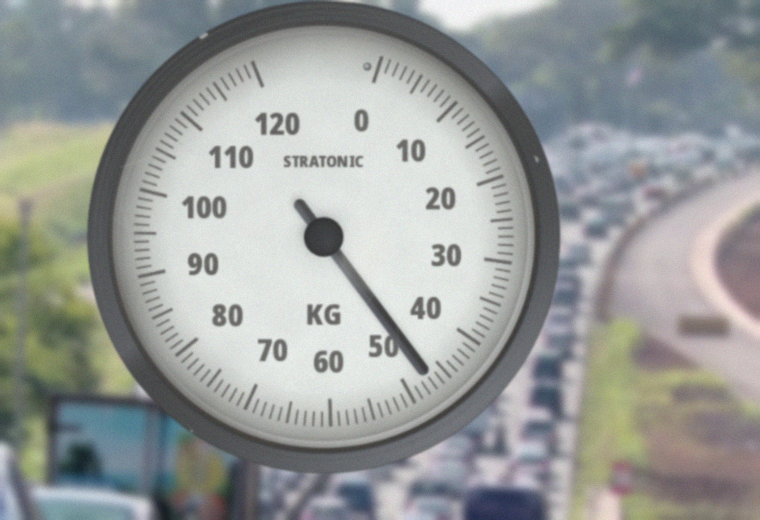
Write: 47; kg
